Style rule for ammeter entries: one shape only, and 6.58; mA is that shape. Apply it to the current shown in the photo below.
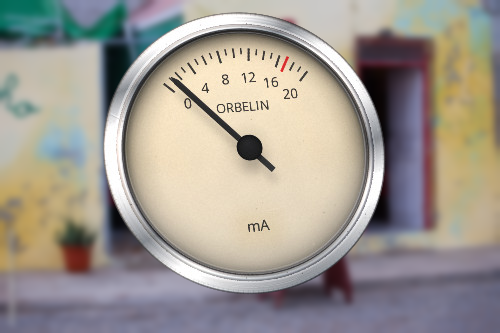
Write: 1; mA
